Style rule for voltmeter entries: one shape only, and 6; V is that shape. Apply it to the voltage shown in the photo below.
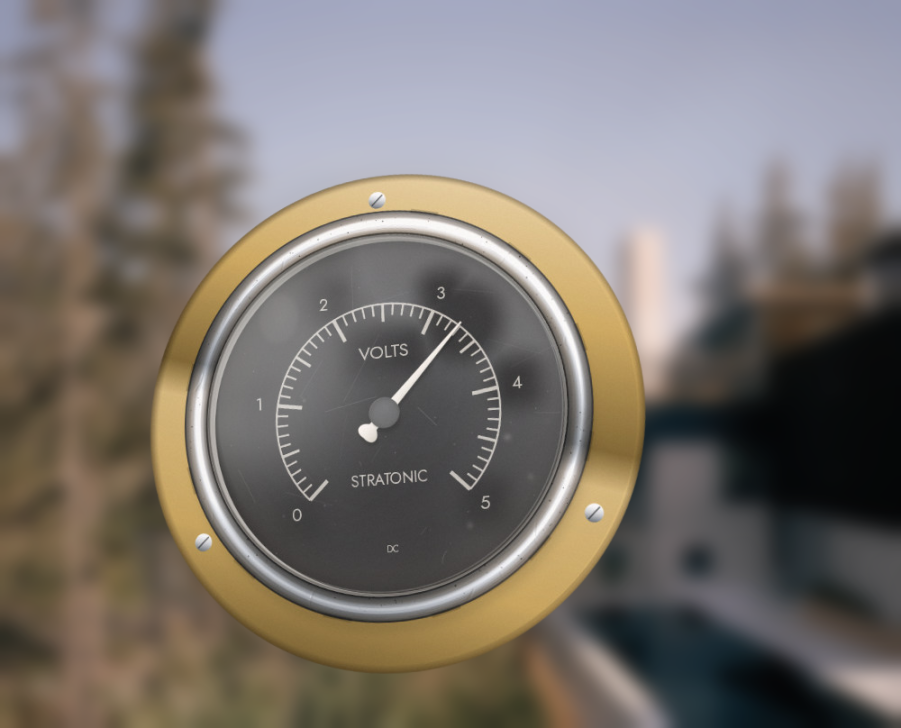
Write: 3.3; V
